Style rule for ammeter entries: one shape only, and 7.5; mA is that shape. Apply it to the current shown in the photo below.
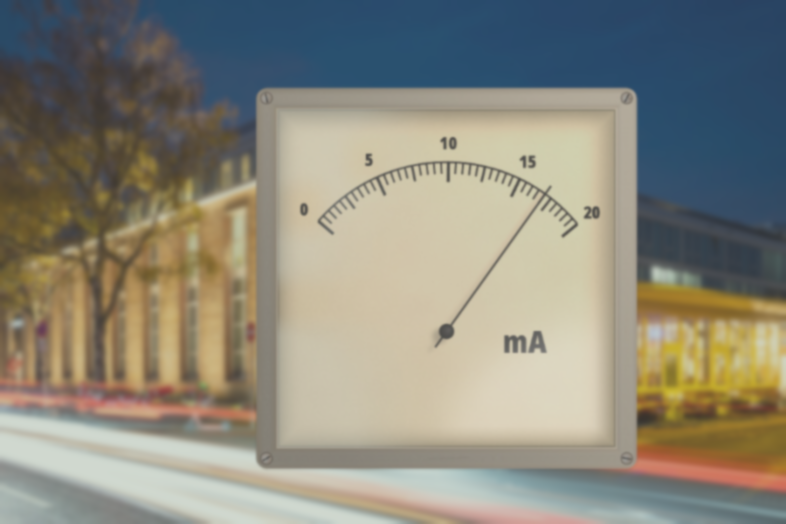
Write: 17; mA
